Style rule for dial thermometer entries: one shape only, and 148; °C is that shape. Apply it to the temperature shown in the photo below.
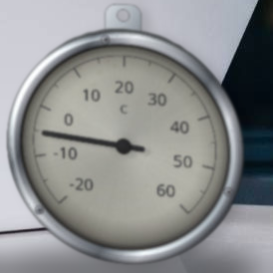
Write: -5; °C
